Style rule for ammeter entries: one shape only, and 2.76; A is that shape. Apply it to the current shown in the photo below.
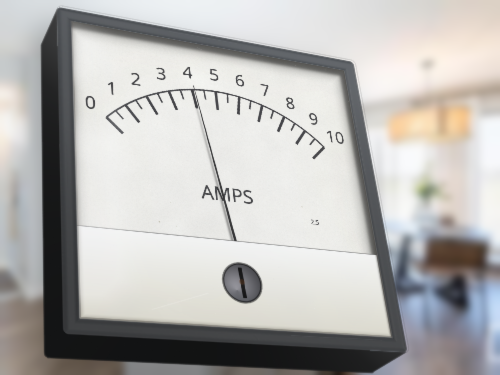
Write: 4; A
